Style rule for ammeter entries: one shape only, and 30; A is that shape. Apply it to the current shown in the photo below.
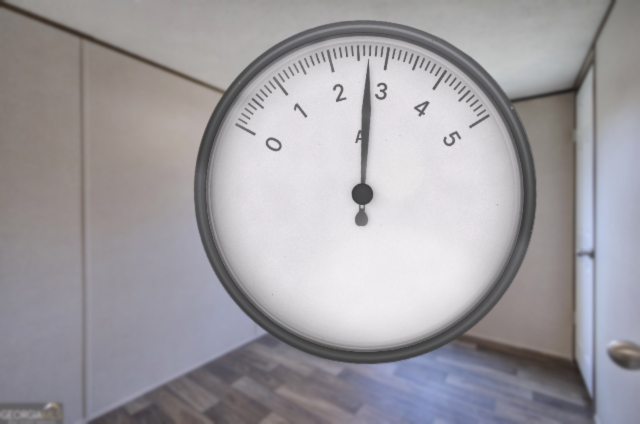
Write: 2.7; A
